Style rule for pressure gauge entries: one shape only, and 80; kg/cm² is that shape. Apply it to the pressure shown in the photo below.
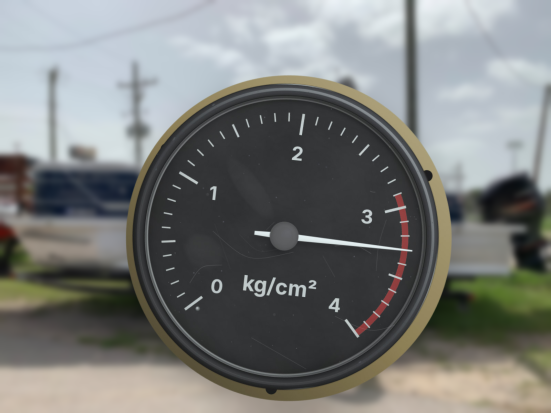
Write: 3.3; kg/cm²
